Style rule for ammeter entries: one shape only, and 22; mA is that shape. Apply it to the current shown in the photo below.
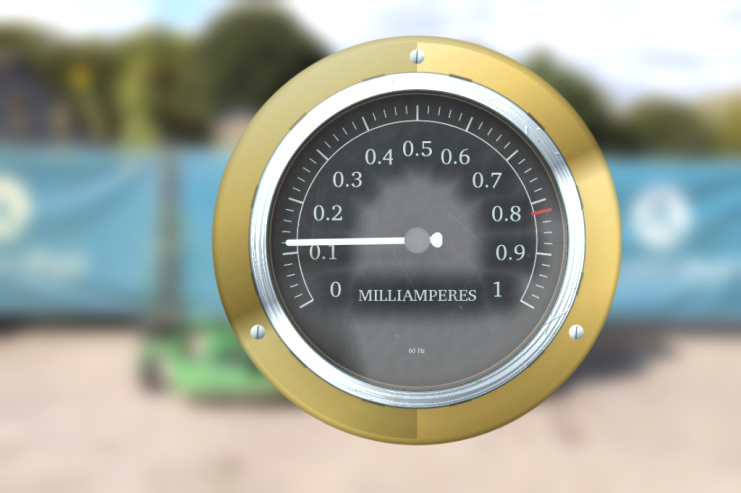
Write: 0.12; mA
